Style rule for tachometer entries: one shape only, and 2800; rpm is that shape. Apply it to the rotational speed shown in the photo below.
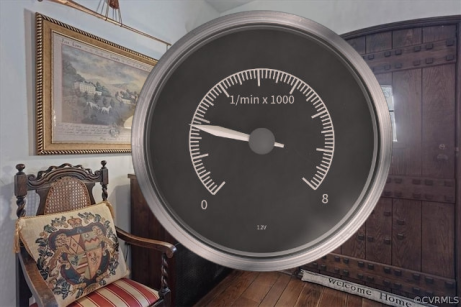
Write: 1800; rpm
